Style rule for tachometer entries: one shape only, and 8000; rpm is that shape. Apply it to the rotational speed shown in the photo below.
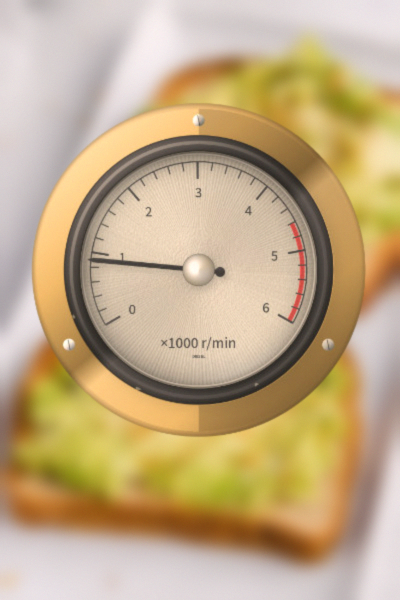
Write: 900; rpm
